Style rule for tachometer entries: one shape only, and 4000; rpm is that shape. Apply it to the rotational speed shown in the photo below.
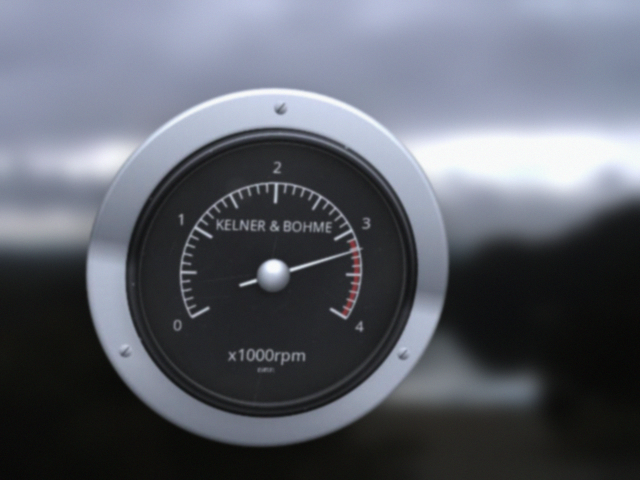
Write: 3200; rpm
